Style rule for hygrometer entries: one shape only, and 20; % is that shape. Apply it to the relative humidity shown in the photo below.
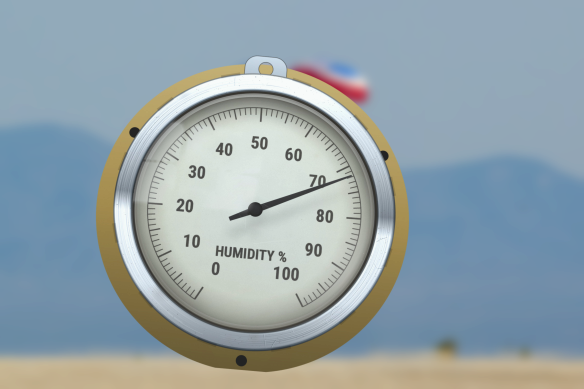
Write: 72; %
